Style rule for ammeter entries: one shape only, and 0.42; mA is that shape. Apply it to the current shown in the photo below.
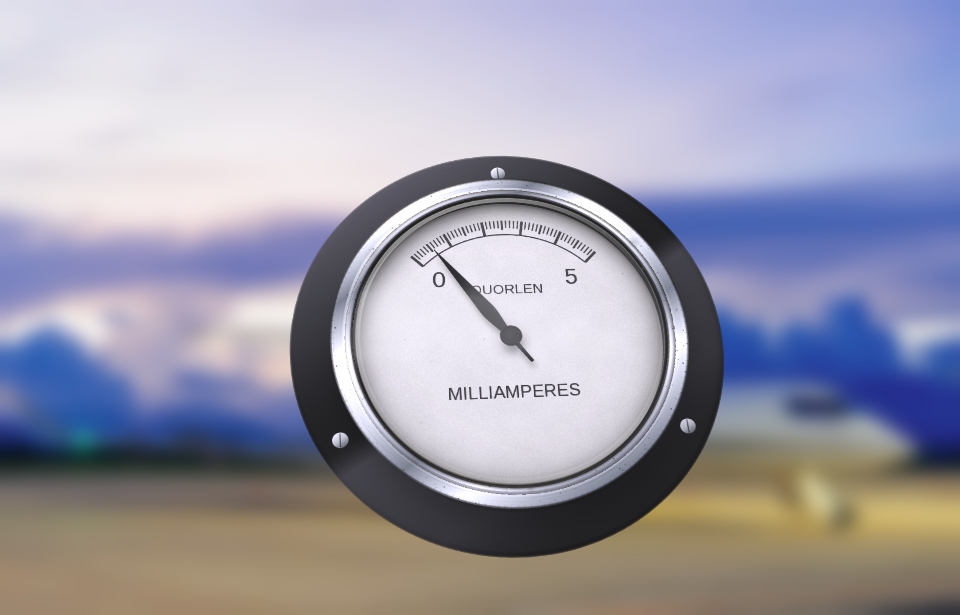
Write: 0.5; mA
